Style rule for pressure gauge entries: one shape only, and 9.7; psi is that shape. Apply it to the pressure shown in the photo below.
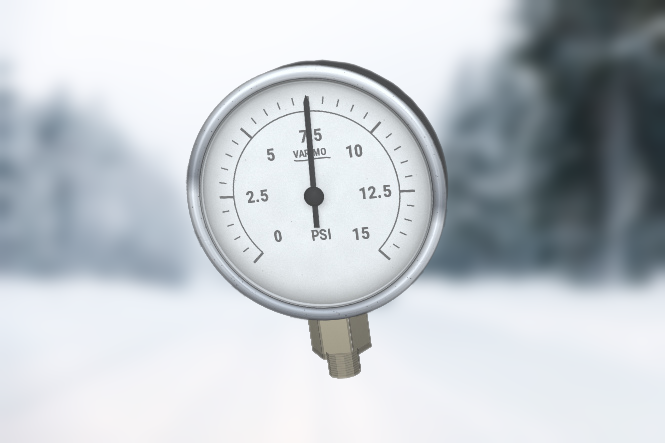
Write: 7.5; psi
